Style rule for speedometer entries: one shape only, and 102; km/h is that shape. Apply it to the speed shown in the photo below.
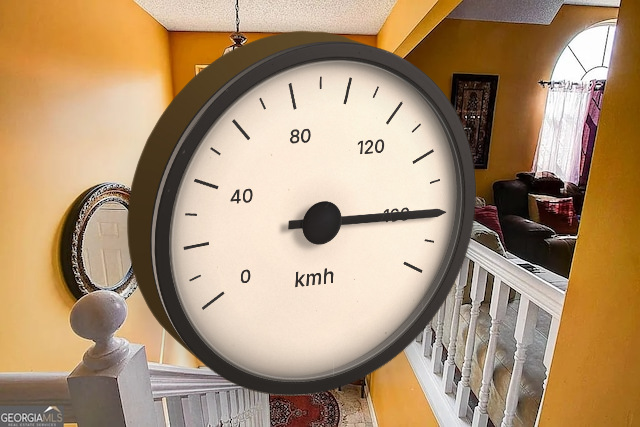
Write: 160; km/h
